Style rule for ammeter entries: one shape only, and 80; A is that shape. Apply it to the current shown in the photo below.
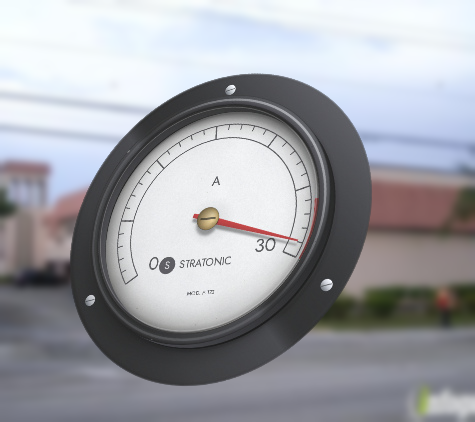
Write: 29; A
